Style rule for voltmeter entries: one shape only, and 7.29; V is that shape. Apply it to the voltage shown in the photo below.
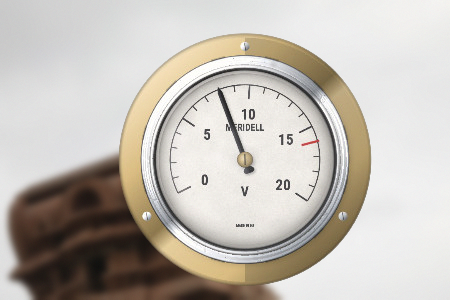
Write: 8; V
